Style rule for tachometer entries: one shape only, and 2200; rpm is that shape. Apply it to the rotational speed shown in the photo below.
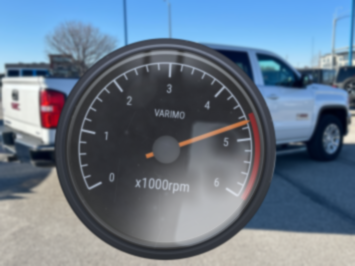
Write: 4700; rpm
